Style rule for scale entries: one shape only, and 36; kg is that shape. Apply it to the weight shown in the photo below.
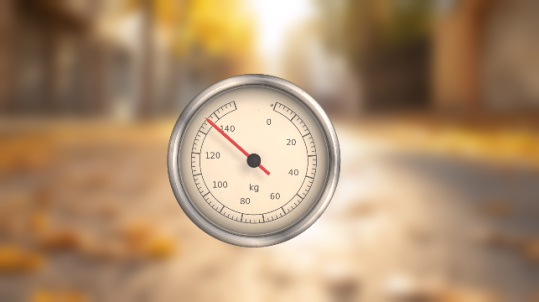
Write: 136; kg
